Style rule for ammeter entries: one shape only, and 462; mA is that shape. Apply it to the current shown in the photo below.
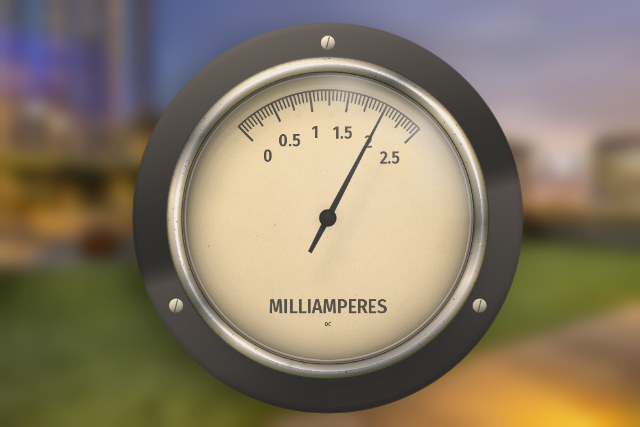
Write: 2; mA
